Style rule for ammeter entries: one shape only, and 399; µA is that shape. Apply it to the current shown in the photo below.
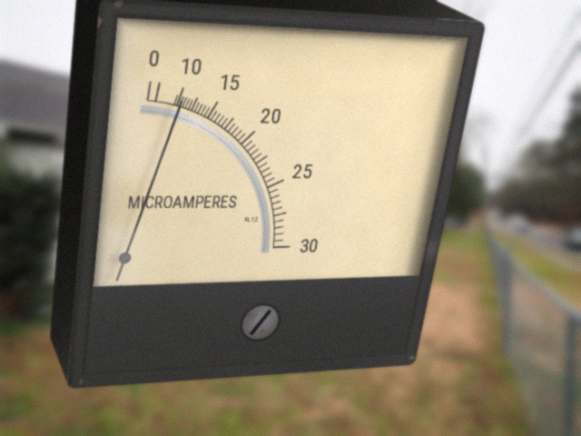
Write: 10; µA
